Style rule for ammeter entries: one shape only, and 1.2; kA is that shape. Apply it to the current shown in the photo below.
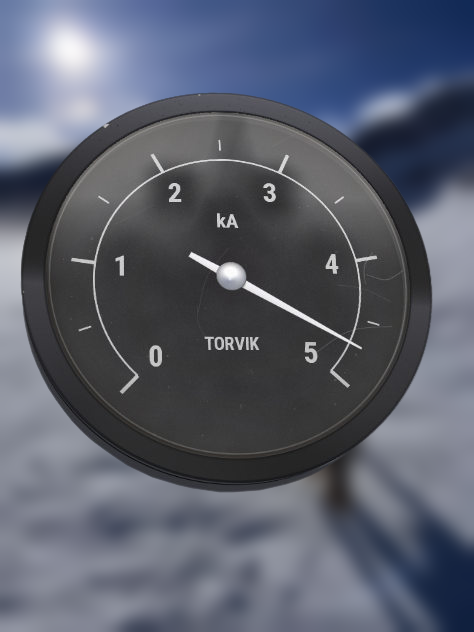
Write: 4.75; kA
